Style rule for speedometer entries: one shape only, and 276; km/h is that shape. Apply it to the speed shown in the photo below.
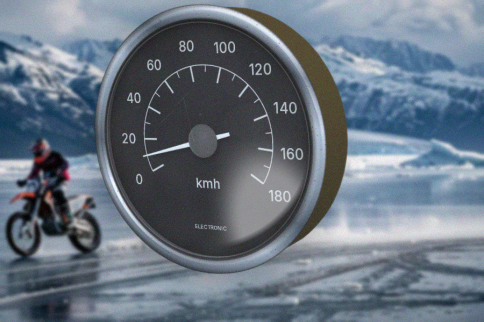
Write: 10; km/h
